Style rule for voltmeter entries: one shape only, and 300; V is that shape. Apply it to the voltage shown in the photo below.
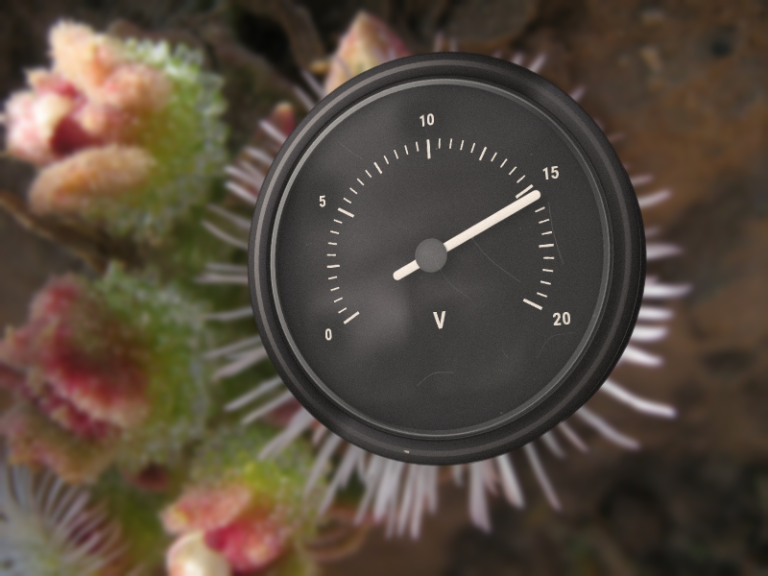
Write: 15.5; V
